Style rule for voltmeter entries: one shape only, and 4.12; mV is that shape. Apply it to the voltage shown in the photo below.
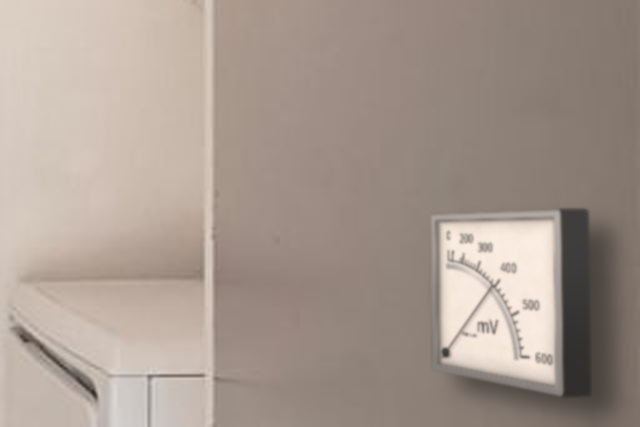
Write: 400; mV
